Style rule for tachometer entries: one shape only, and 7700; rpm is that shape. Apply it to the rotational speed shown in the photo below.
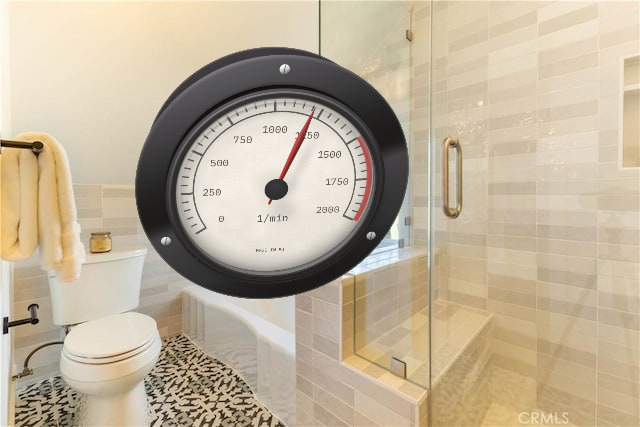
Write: 1200; rpm
